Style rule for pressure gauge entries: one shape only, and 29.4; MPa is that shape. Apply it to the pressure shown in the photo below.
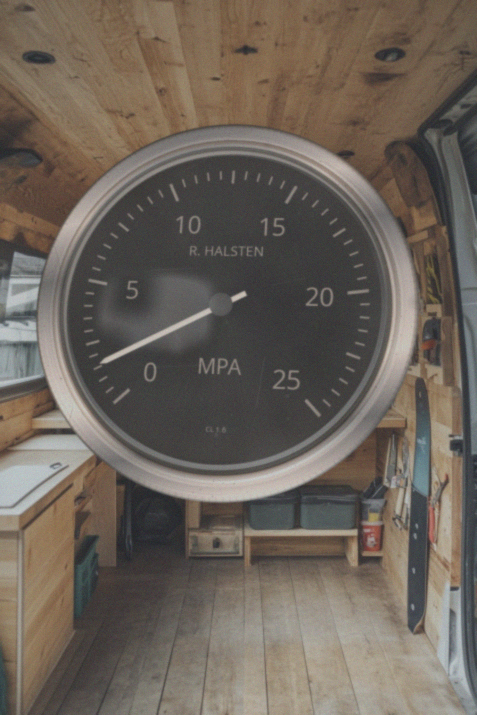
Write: 1.5; MPa
